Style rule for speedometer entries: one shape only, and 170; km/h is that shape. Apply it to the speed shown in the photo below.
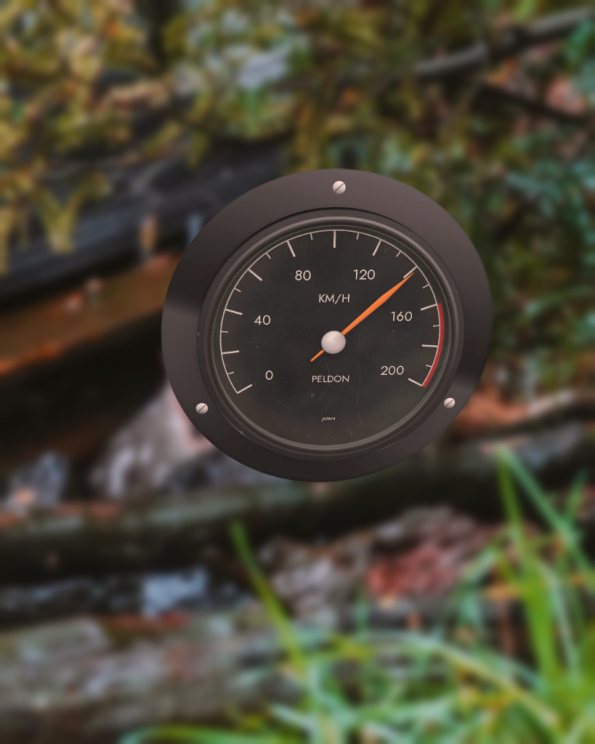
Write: 140; km/h
